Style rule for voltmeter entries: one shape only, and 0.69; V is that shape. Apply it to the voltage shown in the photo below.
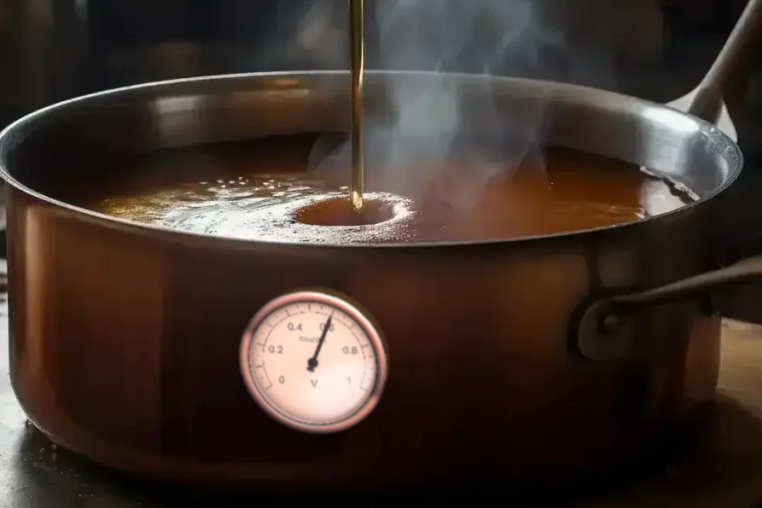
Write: 0.6; V
